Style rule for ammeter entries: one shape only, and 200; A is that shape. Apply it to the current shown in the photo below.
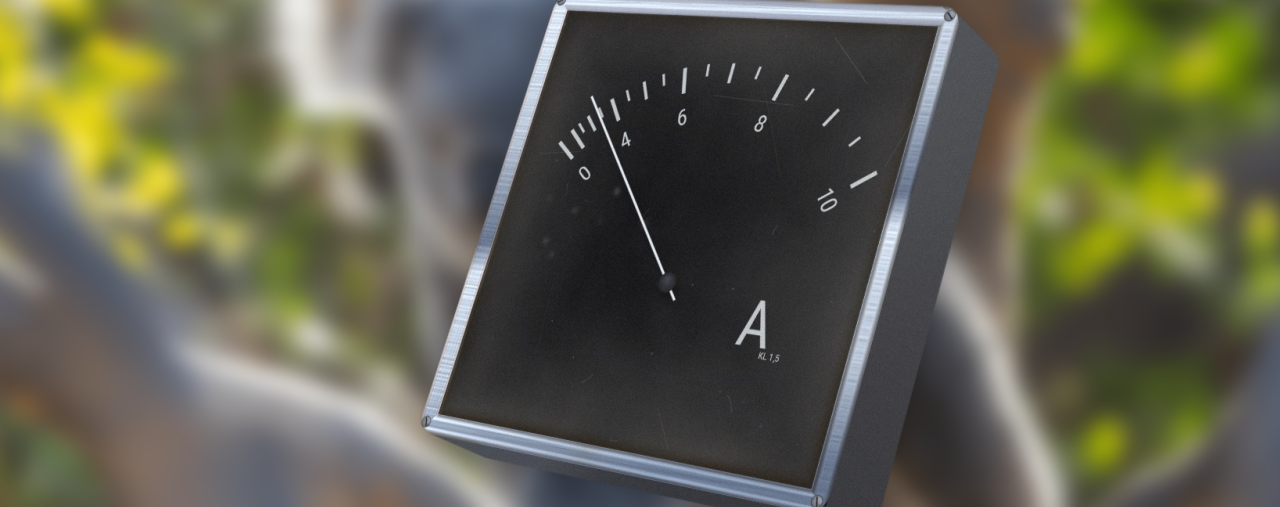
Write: 3.5; A
